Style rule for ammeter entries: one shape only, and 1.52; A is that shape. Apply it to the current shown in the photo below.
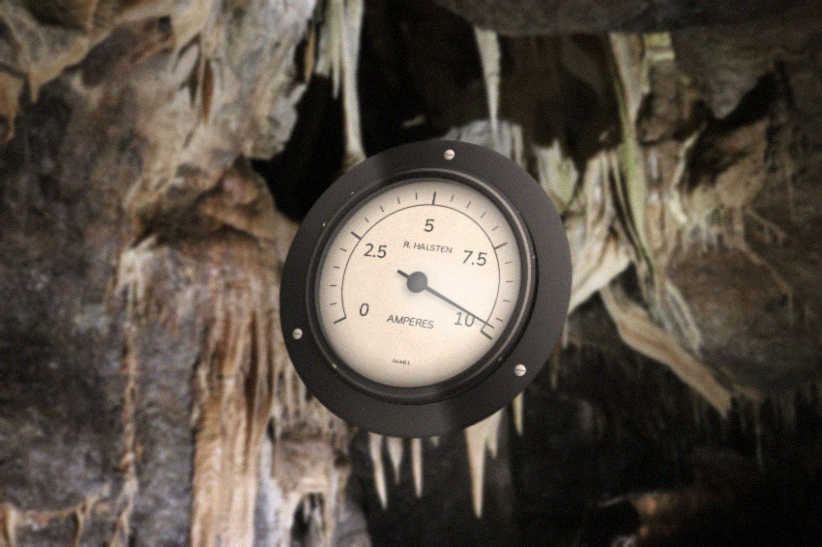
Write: 9.75; A
